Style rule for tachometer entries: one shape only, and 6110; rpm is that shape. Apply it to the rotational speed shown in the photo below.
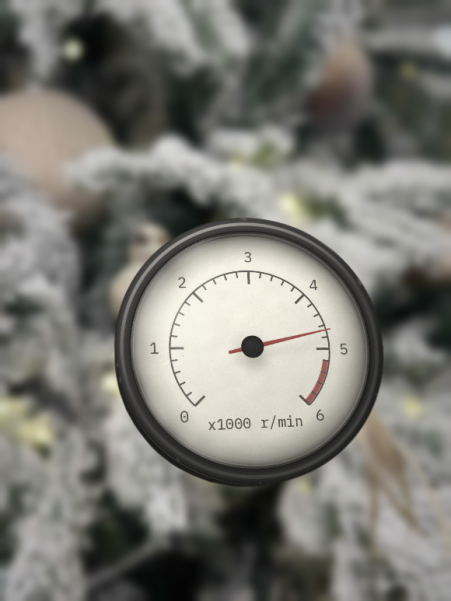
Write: 4700; rpm
